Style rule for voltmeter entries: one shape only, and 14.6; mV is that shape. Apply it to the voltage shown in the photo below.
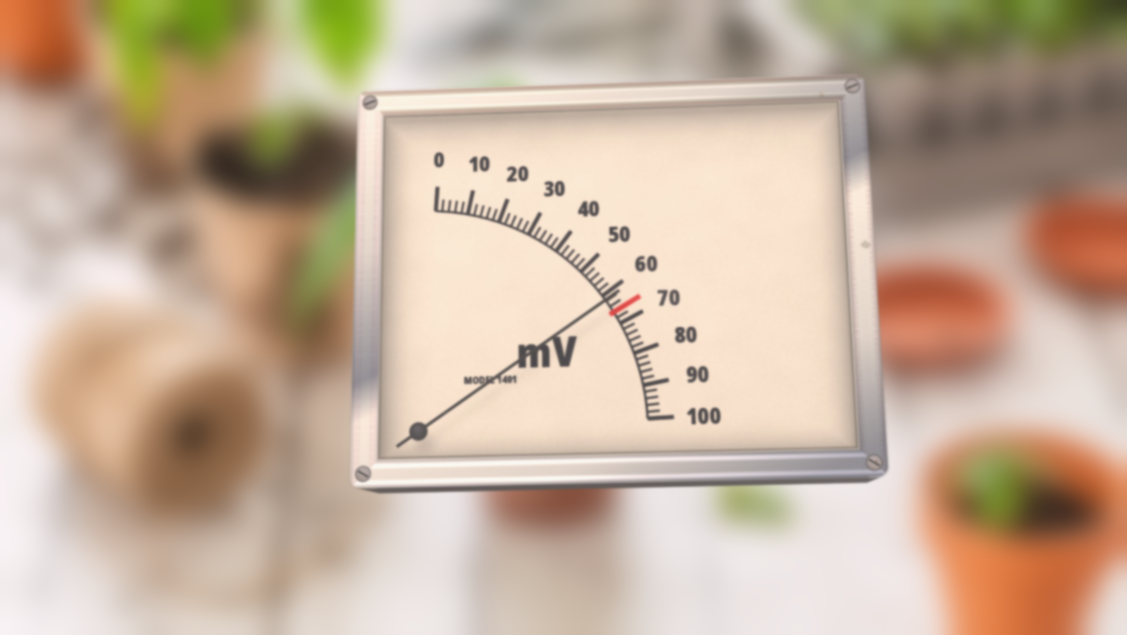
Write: 62; mV
